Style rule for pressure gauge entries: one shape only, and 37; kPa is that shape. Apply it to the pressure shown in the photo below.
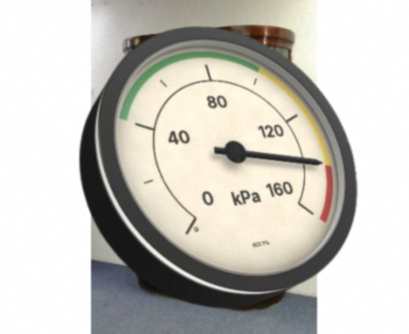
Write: 140; kPa
